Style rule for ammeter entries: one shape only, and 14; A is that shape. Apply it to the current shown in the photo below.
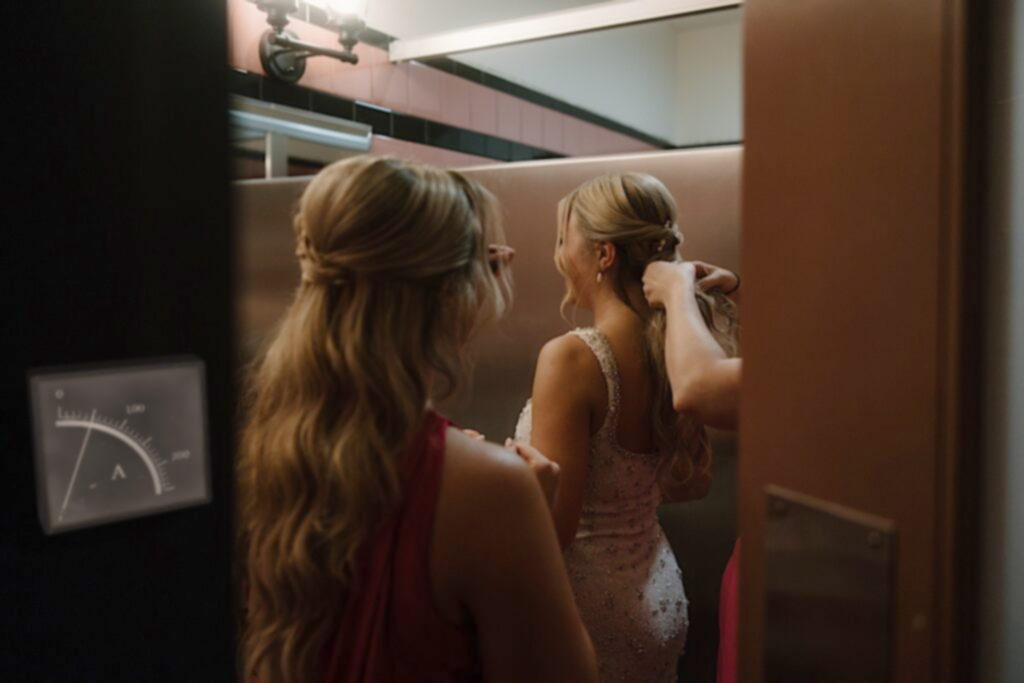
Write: 50; A
